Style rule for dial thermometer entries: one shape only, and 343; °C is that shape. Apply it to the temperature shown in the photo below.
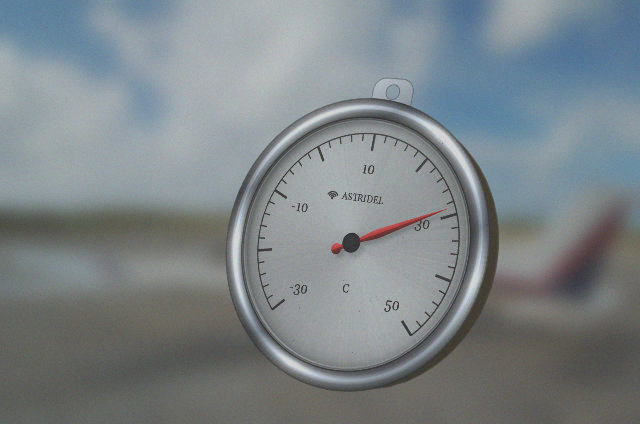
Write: 29; °C
